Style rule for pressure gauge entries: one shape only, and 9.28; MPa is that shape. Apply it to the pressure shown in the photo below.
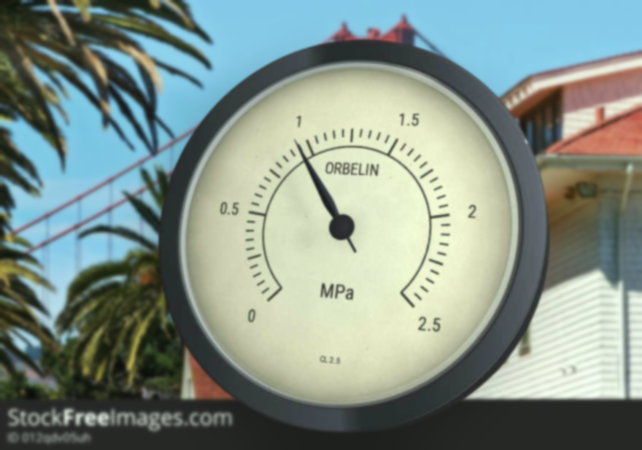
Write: 0.95; MPa
